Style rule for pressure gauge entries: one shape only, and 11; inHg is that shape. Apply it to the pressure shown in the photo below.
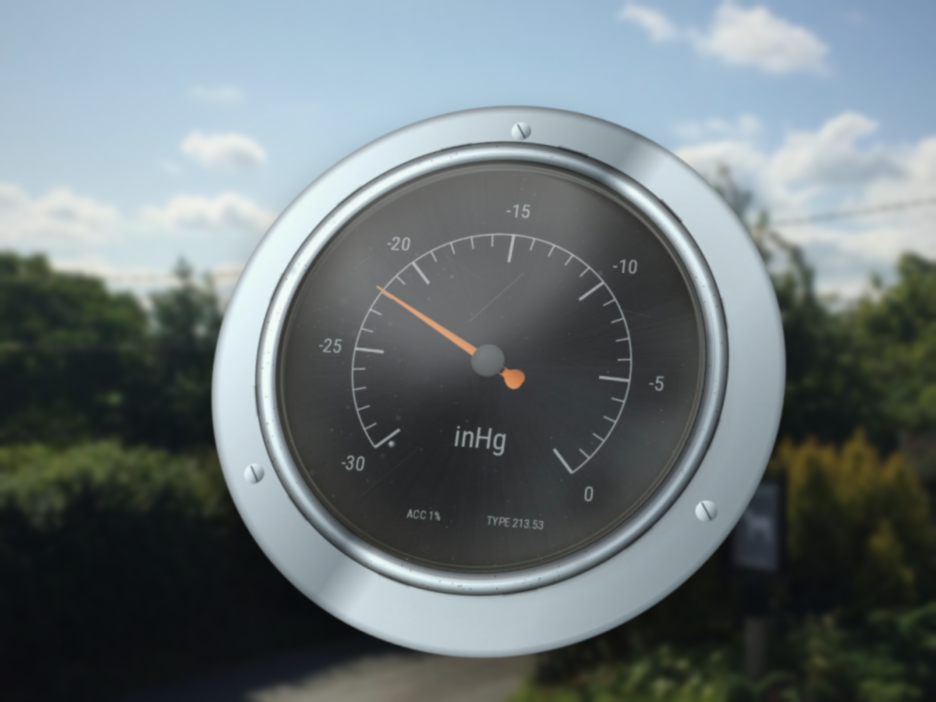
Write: -22; inHg
